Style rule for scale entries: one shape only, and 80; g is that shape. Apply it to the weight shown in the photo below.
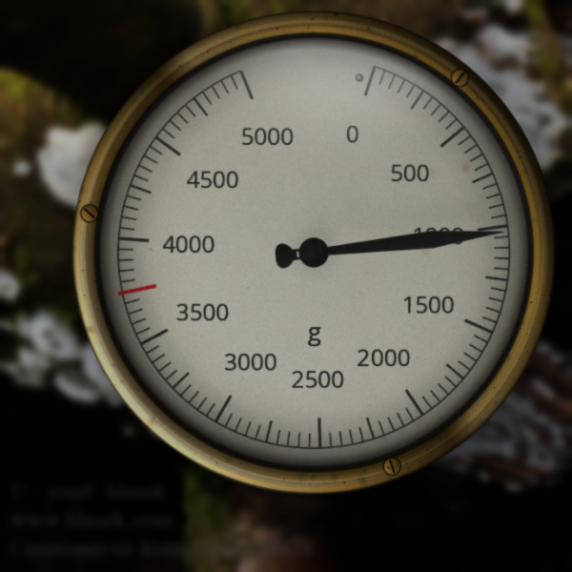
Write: 1025; g
